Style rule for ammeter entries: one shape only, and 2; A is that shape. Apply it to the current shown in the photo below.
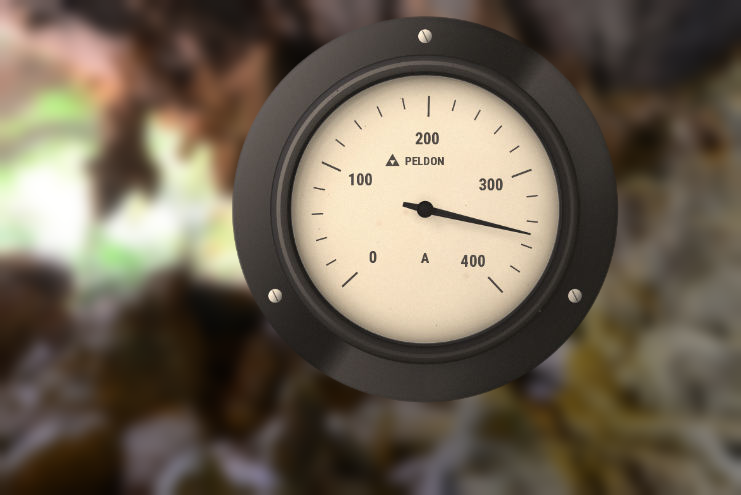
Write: 350; A
